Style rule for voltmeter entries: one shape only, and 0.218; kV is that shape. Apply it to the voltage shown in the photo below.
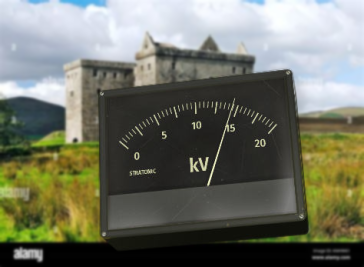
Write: 14.5; kV
